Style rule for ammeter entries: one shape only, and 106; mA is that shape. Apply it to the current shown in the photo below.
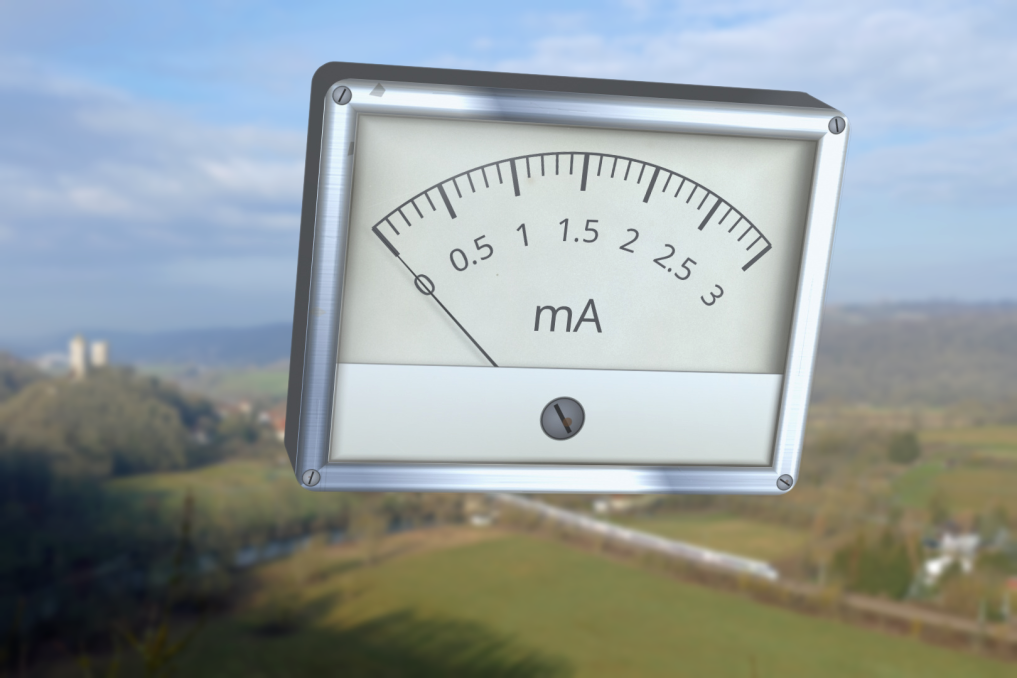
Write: 0; mA
